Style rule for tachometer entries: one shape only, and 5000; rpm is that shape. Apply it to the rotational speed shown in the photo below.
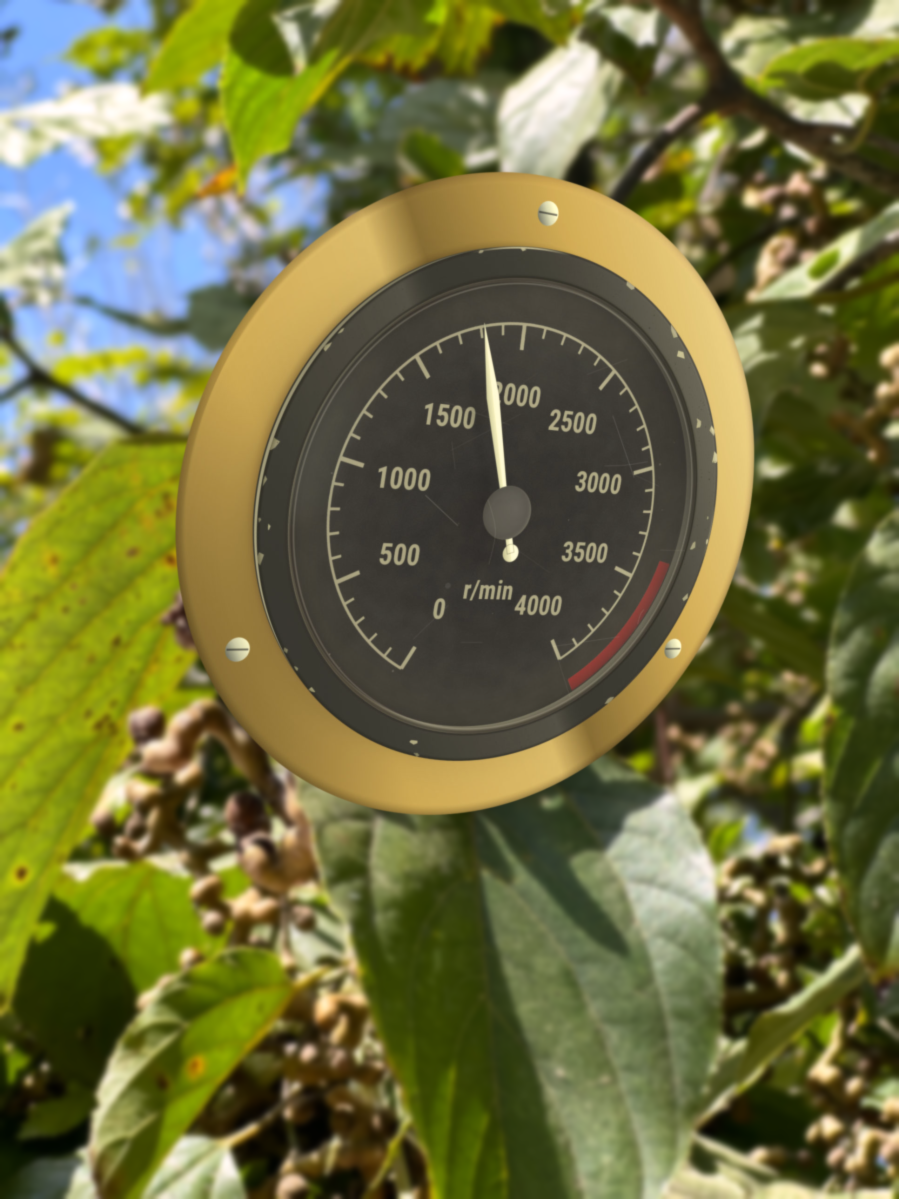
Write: 1800; rpm
